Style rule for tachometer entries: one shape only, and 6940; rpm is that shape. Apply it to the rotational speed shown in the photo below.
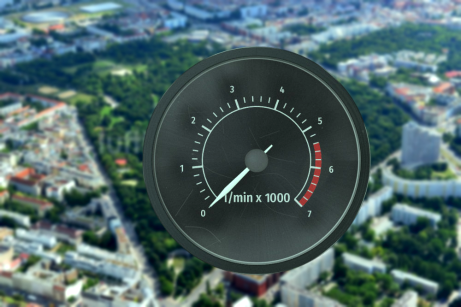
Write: 0; rpm
